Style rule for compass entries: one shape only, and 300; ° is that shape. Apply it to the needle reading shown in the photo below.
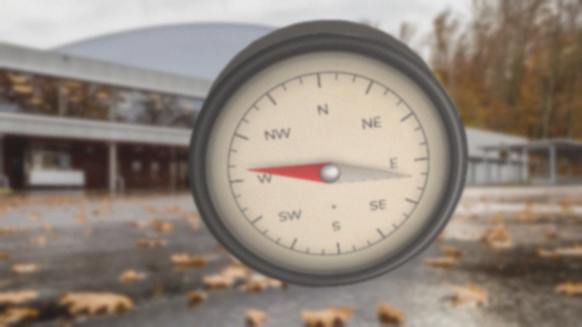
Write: 280; °
